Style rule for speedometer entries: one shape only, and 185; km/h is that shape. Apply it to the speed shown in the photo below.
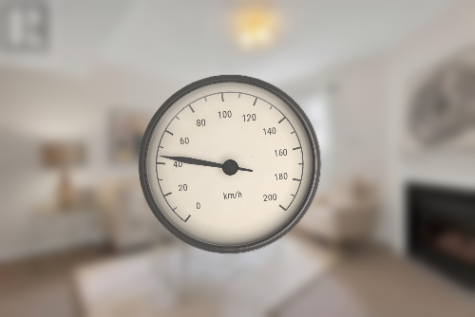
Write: 45; km/h
